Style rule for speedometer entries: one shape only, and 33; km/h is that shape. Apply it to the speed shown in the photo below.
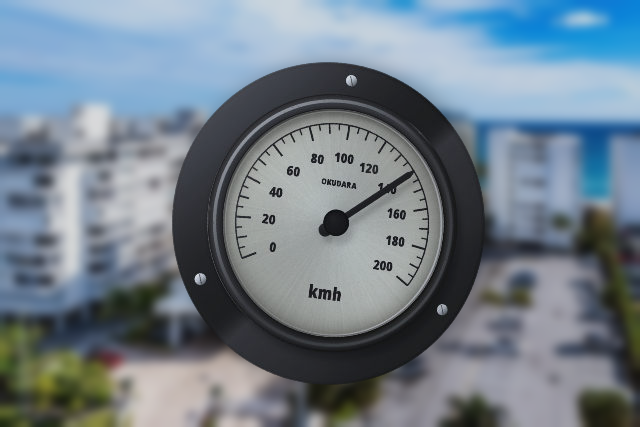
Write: 140; km/h
